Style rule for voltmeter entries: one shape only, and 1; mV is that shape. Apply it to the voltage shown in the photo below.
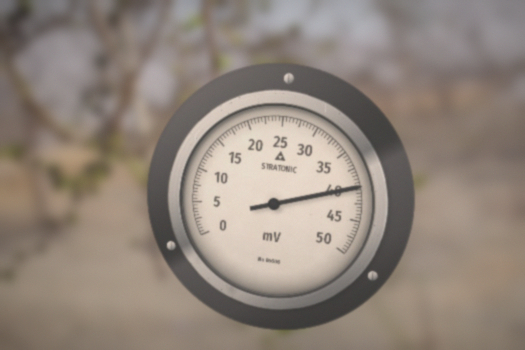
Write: 40; mV
